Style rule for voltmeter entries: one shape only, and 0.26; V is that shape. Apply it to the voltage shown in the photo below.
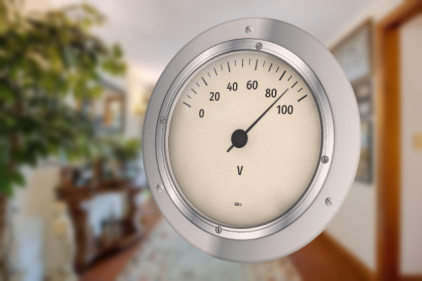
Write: 90; V
